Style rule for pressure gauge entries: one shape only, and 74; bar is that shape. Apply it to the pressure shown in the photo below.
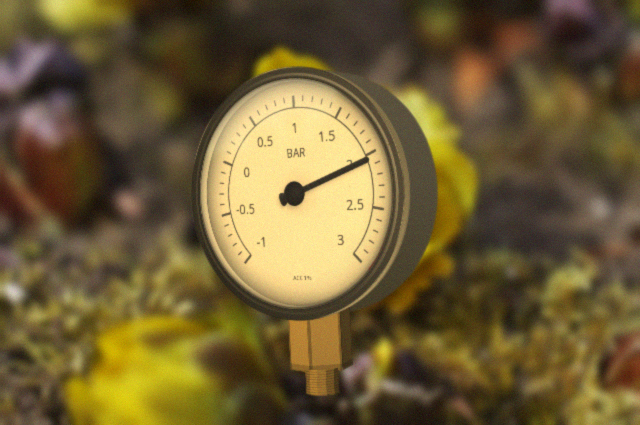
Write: 2.05; bar
